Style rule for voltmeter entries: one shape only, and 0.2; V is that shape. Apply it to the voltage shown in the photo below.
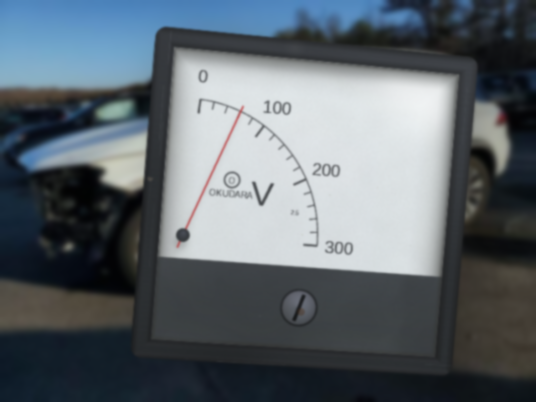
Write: 60; V
